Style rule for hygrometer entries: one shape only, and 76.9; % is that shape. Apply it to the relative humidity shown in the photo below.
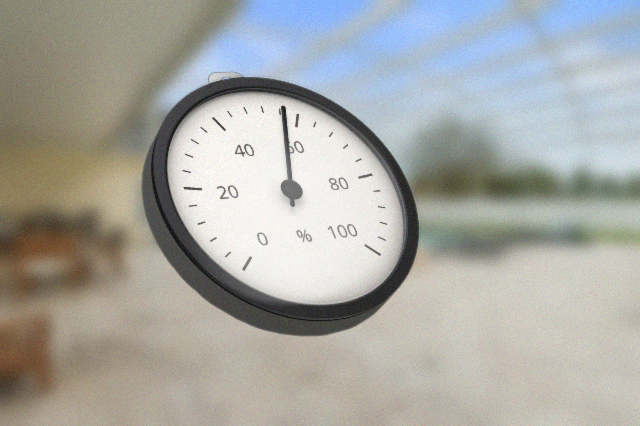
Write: 56; %
